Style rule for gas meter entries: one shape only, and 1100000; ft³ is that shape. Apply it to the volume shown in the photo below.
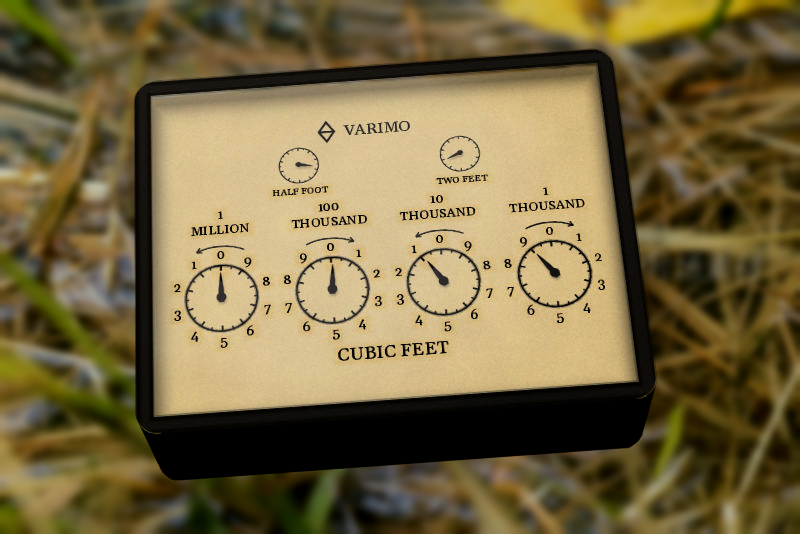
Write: 900; ft³
